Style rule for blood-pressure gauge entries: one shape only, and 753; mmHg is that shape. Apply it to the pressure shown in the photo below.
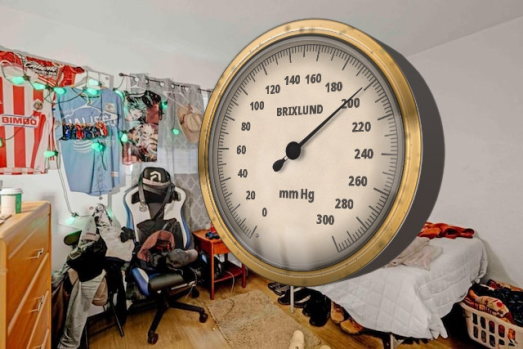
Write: 200; mmHg
